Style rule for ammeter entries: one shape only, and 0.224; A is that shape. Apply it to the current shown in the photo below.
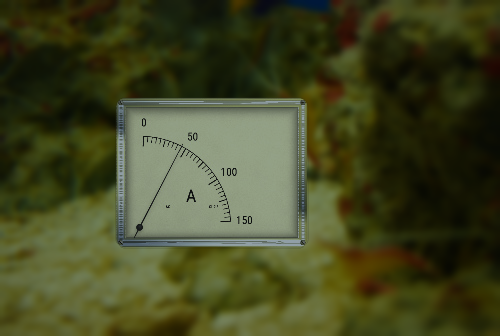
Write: 45; A
